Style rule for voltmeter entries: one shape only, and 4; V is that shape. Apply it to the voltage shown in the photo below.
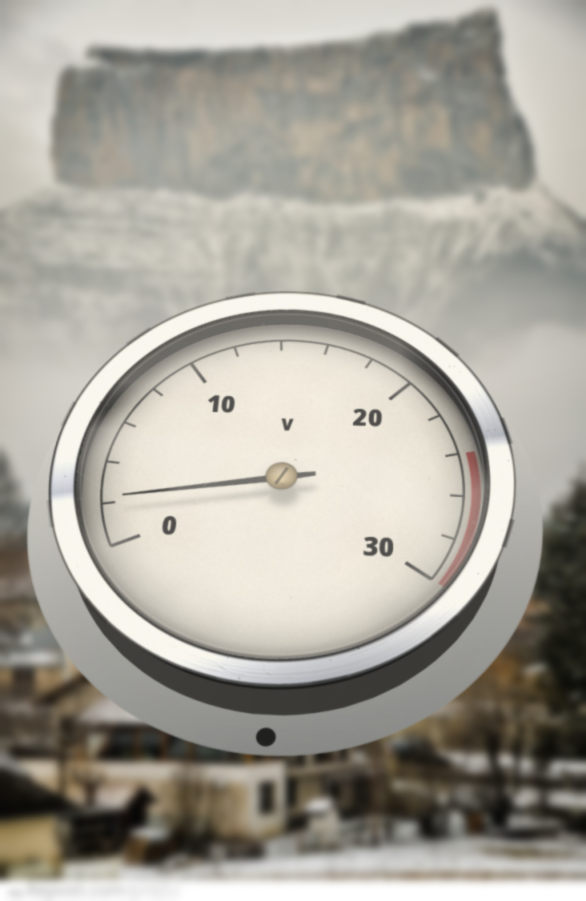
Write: 2; V
